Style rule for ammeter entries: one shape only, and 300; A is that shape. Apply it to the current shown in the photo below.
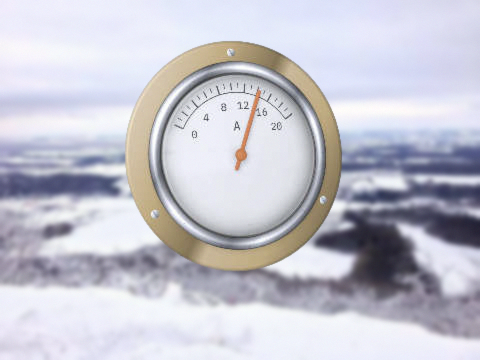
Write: 14; A
